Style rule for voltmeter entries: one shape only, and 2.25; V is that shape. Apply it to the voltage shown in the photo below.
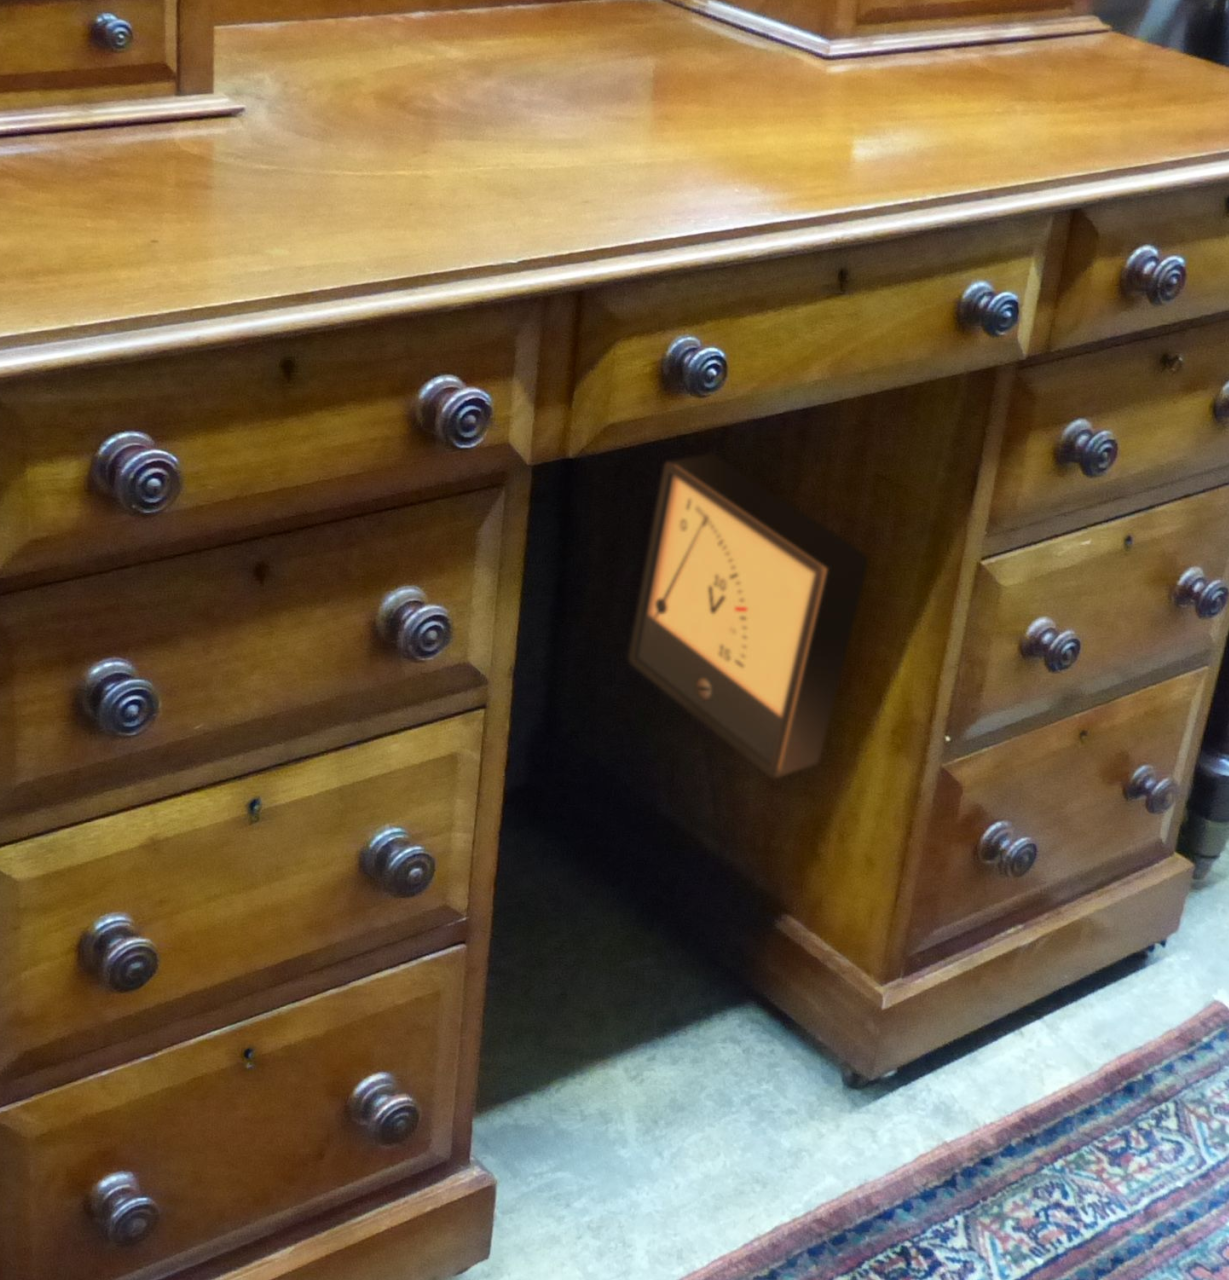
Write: 5; V
